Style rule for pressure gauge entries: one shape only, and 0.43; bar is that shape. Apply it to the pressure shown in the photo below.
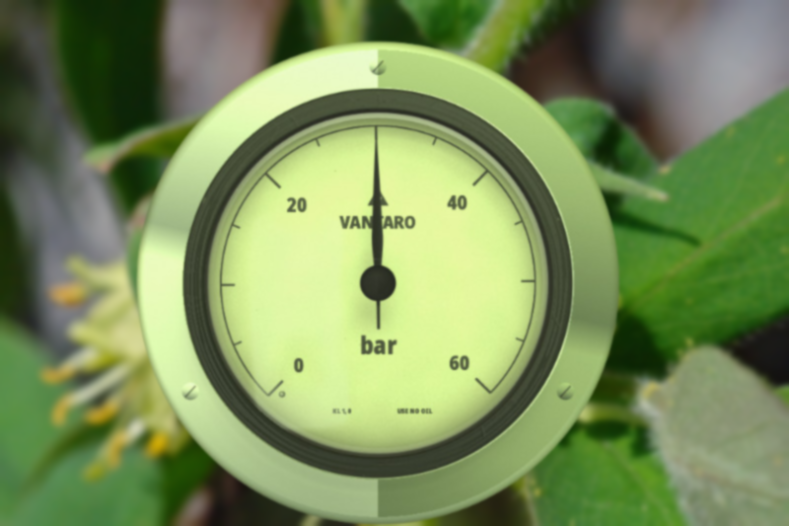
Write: 30; bar
